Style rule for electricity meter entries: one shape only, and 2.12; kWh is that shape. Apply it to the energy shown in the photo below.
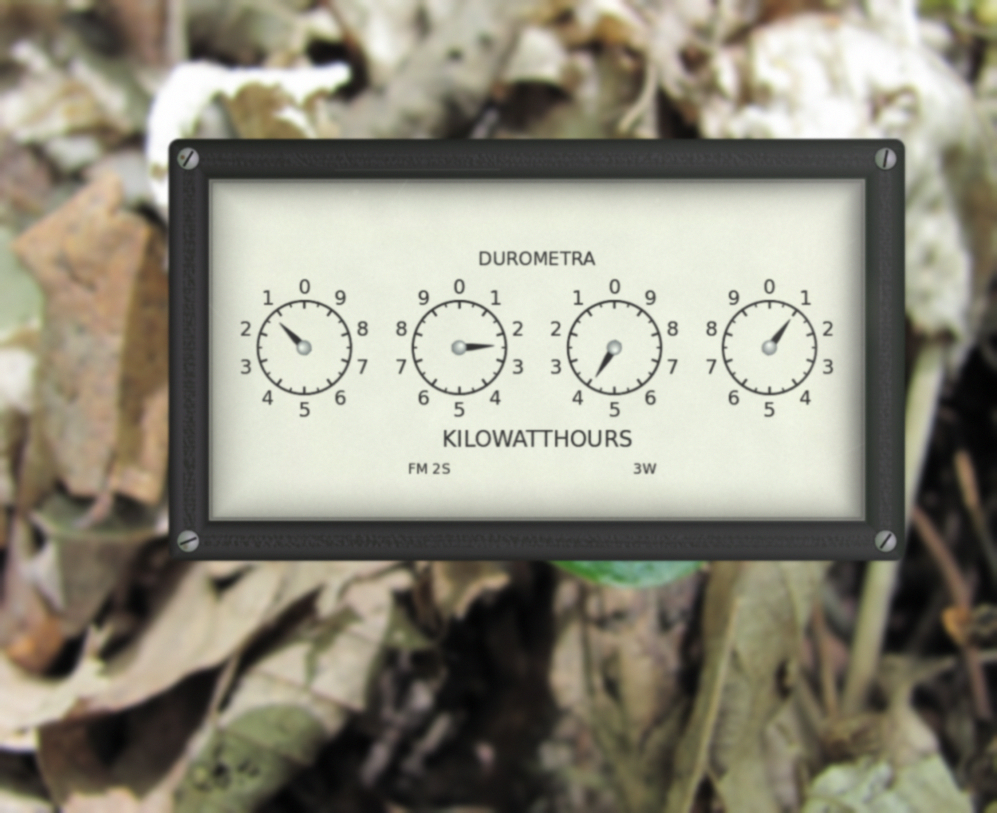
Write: 1241; kWh
